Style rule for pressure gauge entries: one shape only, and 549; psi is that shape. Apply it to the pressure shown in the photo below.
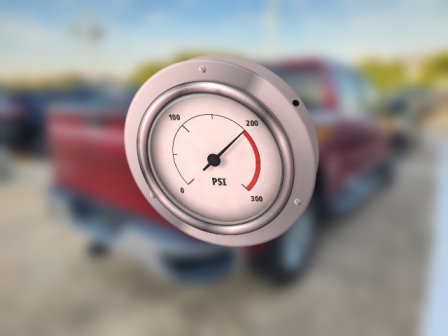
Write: 200; psi
